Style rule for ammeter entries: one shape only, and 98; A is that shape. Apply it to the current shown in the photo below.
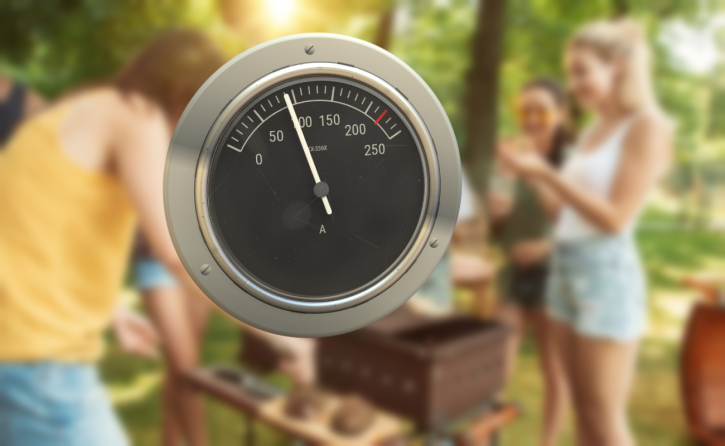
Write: 90; A
